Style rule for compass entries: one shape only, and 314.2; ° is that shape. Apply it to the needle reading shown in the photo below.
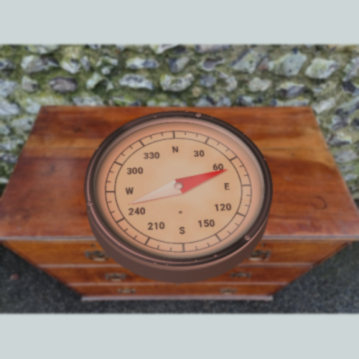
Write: 70; °
